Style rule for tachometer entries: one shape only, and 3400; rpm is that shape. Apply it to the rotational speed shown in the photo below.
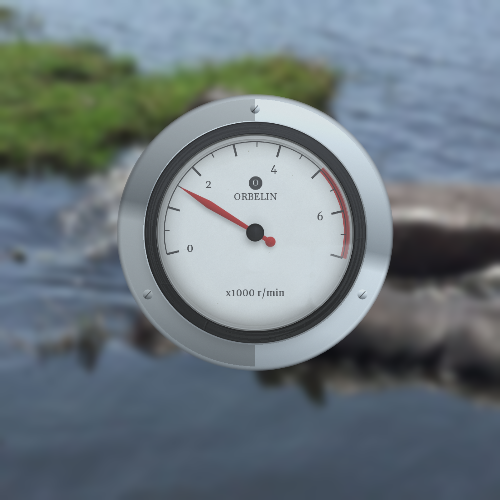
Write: 1500; rpm
